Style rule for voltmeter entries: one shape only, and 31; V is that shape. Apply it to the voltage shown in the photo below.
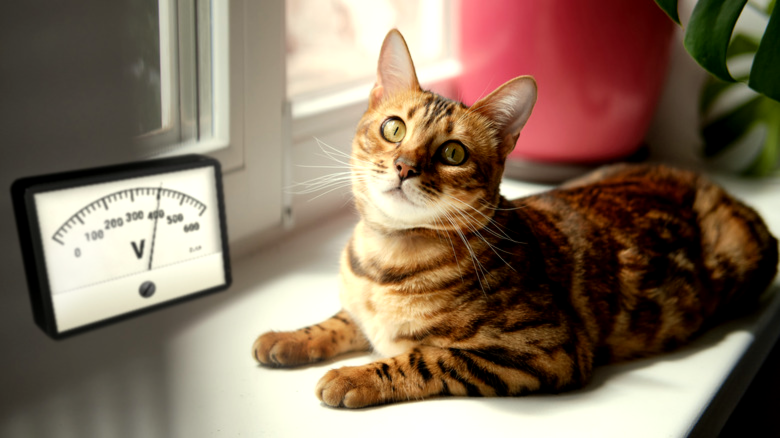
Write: 400; V
